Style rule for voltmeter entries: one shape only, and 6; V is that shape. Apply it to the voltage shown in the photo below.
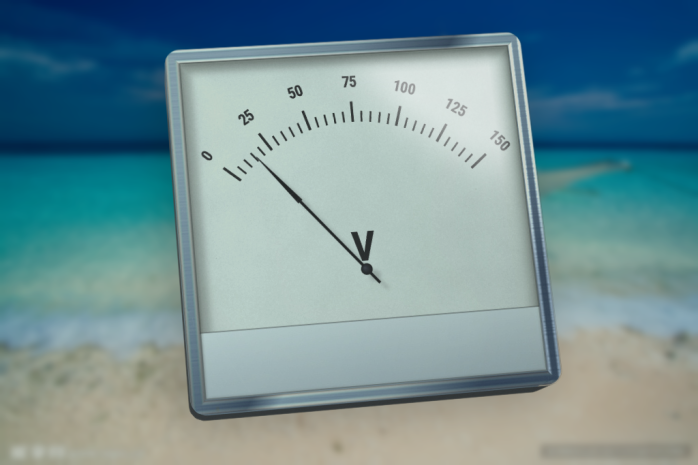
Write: 15; V
